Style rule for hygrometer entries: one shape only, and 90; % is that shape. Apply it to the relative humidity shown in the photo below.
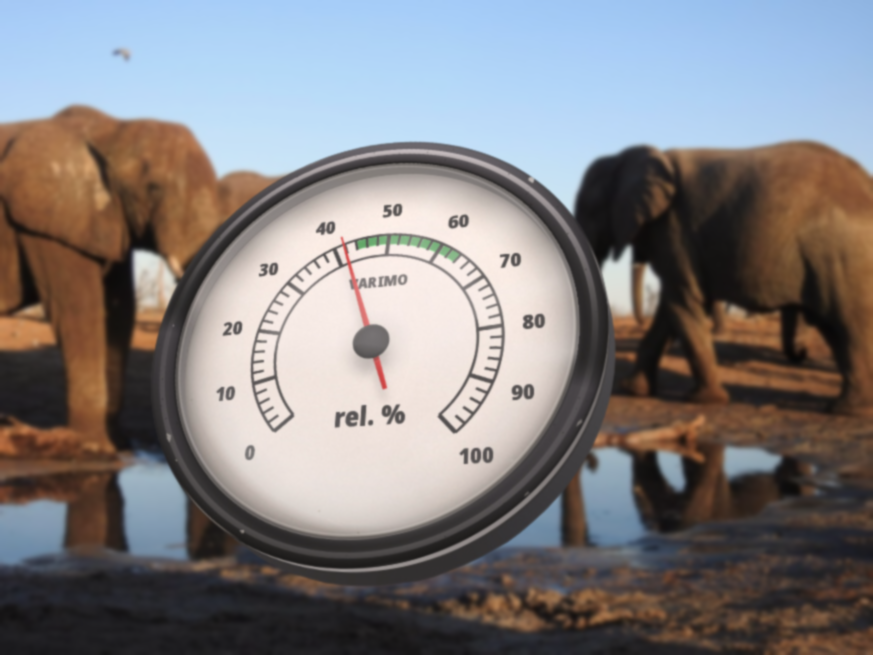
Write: 42; %
